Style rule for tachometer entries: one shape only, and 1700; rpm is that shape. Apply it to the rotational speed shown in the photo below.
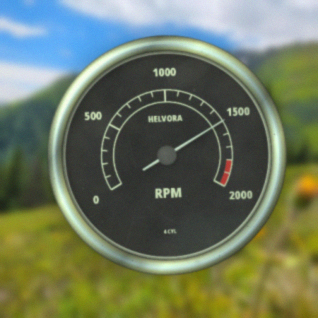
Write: 1500; rpm
